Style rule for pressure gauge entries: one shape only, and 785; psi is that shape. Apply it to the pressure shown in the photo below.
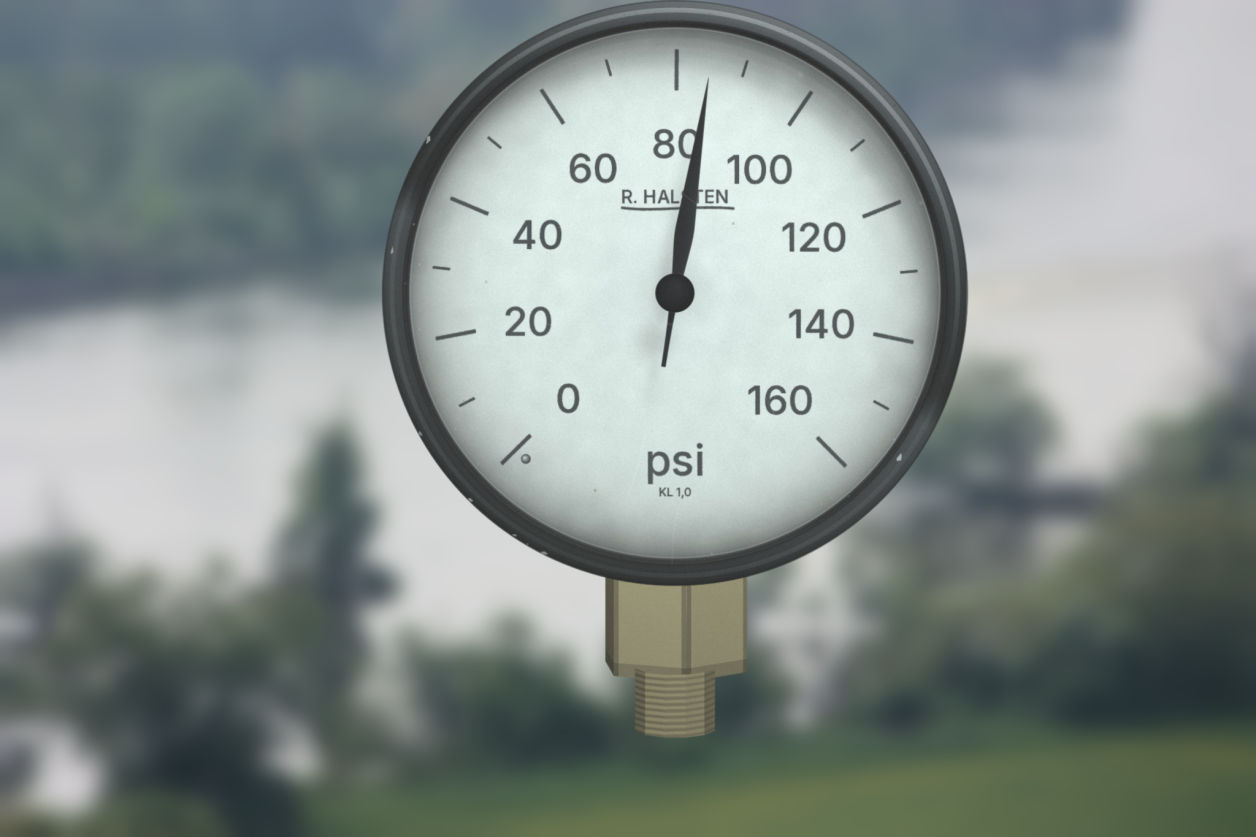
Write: 85; psi
